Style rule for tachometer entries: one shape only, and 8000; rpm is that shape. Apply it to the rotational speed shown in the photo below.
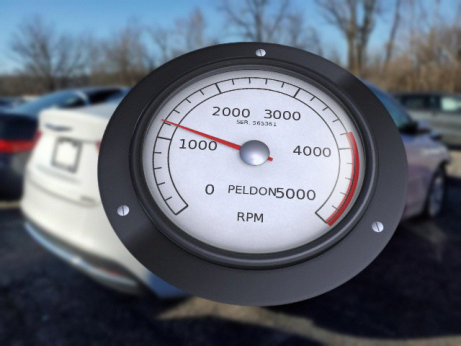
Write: 1200; rpm
